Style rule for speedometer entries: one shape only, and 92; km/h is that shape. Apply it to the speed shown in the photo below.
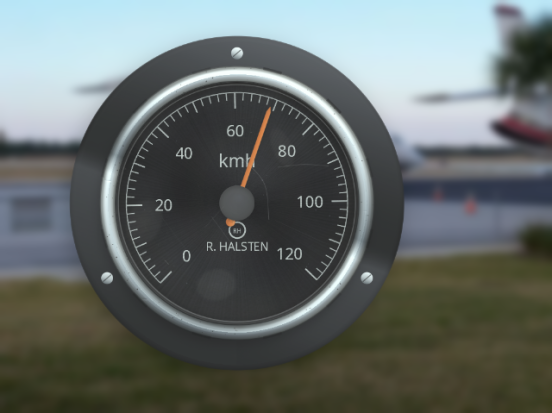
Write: 69; km/h
